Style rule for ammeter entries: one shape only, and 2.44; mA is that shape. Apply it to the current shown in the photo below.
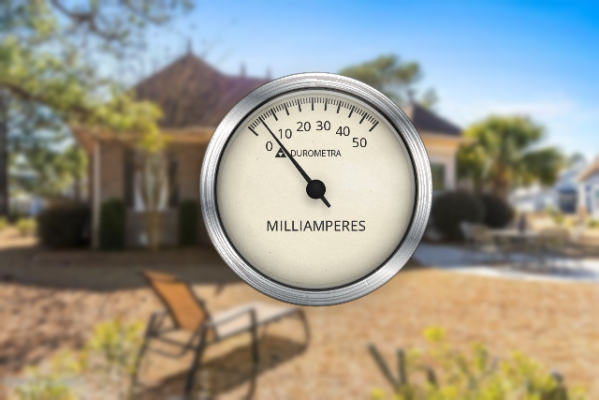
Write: 5; mA
